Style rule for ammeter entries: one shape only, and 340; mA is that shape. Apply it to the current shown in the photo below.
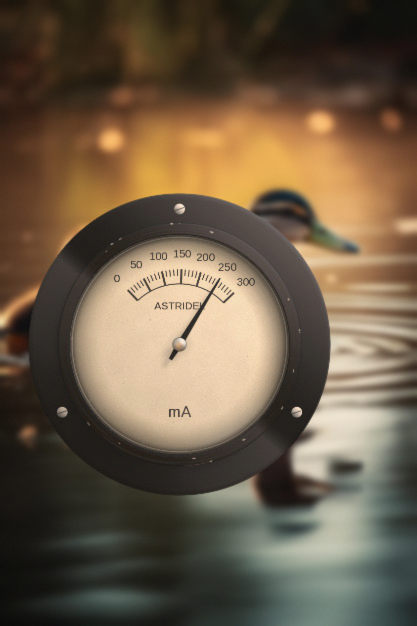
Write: 250; mA
